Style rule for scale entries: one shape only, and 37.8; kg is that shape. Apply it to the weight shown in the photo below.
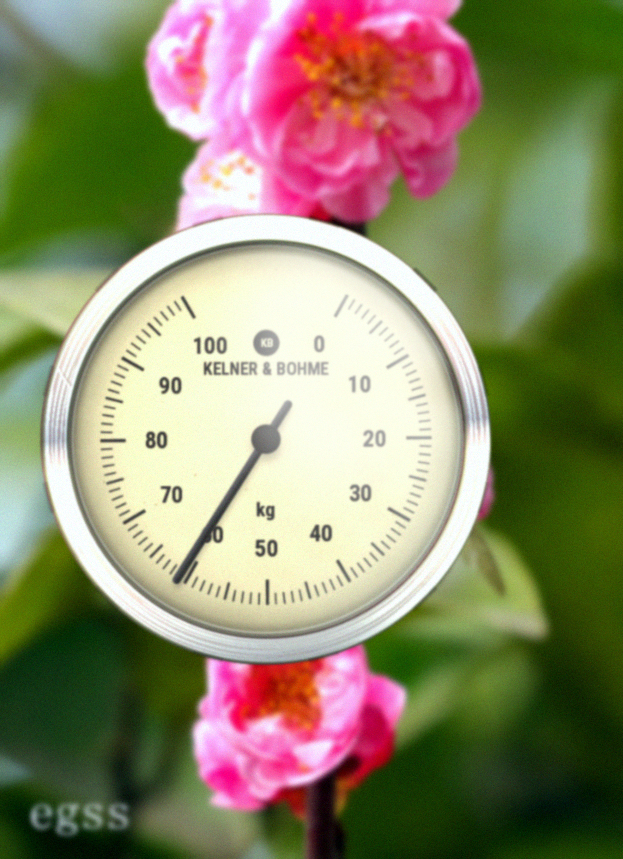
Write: 61; kg
